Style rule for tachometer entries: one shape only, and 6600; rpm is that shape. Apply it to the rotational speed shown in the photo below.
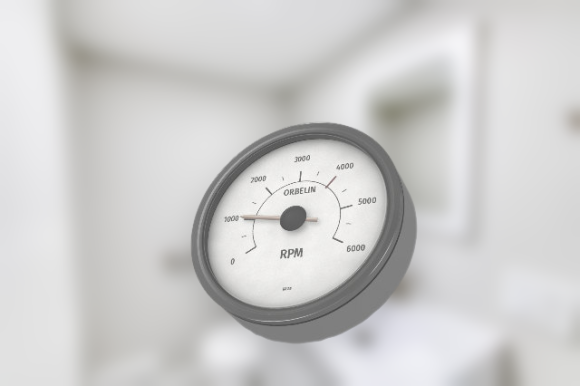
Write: 1000; rpm
